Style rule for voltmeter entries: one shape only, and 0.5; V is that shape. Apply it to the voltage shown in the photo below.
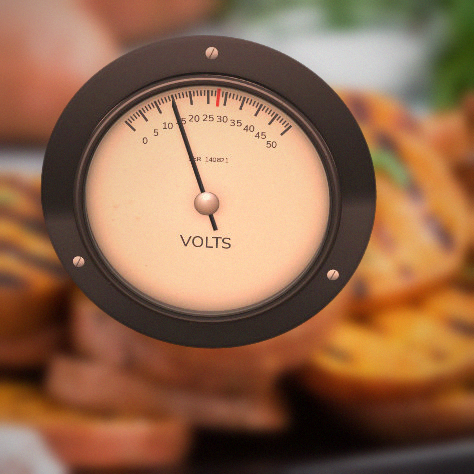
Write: 15; V
